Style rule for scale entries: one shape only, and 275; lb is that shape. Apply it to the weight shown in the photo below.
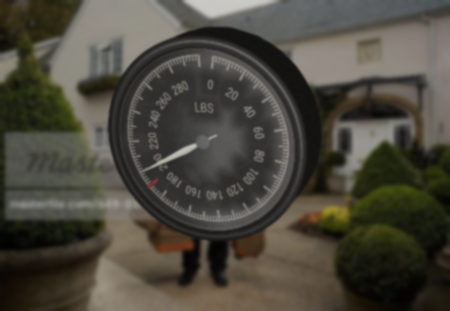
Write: 200; lb
